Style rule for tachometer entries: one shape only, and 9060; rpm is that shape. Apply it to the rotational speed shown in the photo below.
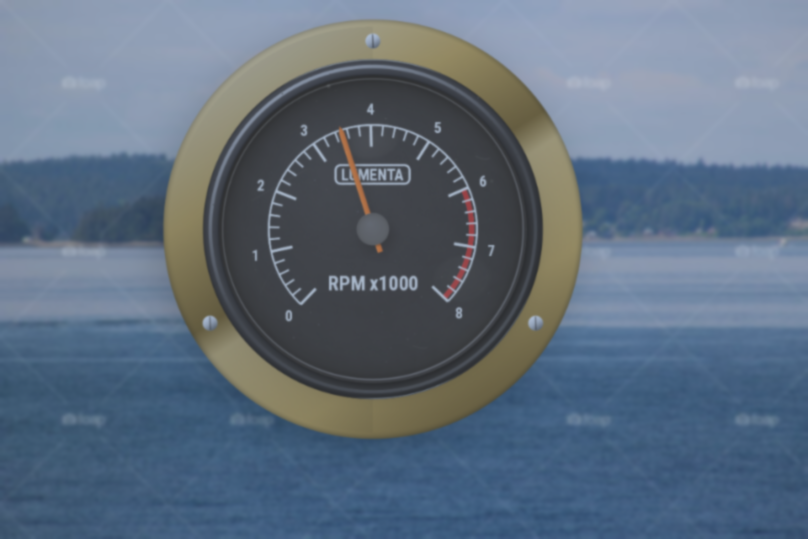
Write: 3500; rpm
